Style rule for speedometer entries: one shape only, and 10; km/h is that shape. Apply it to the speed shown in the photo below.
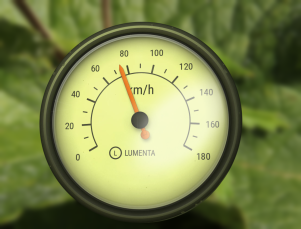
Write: 75; km/h
